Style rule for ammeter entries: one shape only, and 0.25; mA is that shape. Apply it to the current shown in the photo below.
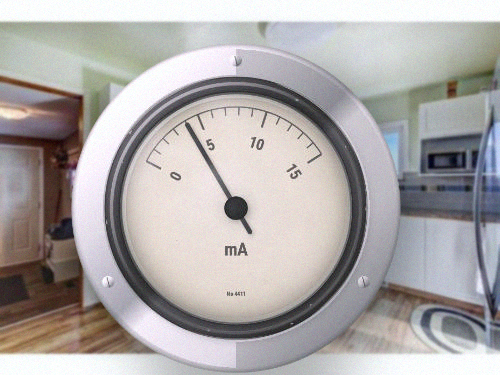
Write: 4; mA
